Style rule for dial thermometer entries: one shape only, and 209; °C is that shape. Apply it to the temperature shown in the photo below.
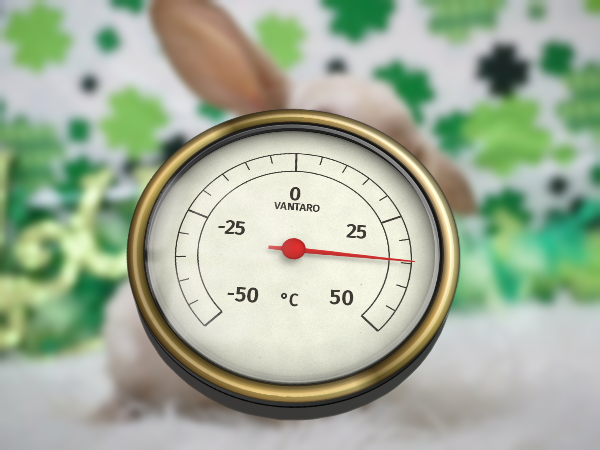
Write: 35; °C
